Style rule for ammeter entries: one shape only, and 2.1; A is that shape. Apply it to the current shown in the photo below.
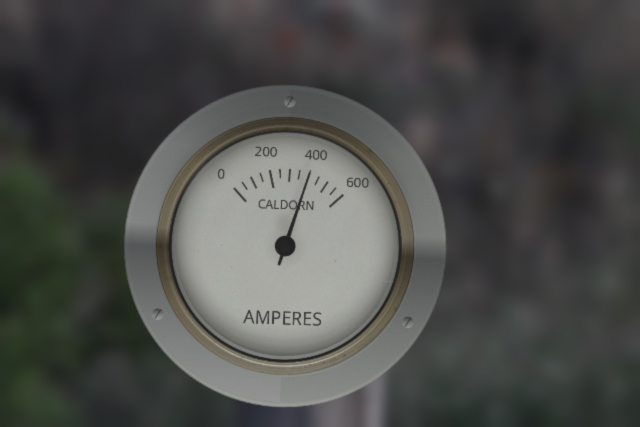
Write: 400; A
